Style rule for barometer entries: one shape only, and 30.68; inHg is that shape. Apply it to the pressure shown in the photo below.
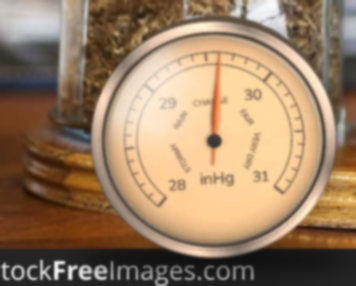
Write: 29.6; inHg
